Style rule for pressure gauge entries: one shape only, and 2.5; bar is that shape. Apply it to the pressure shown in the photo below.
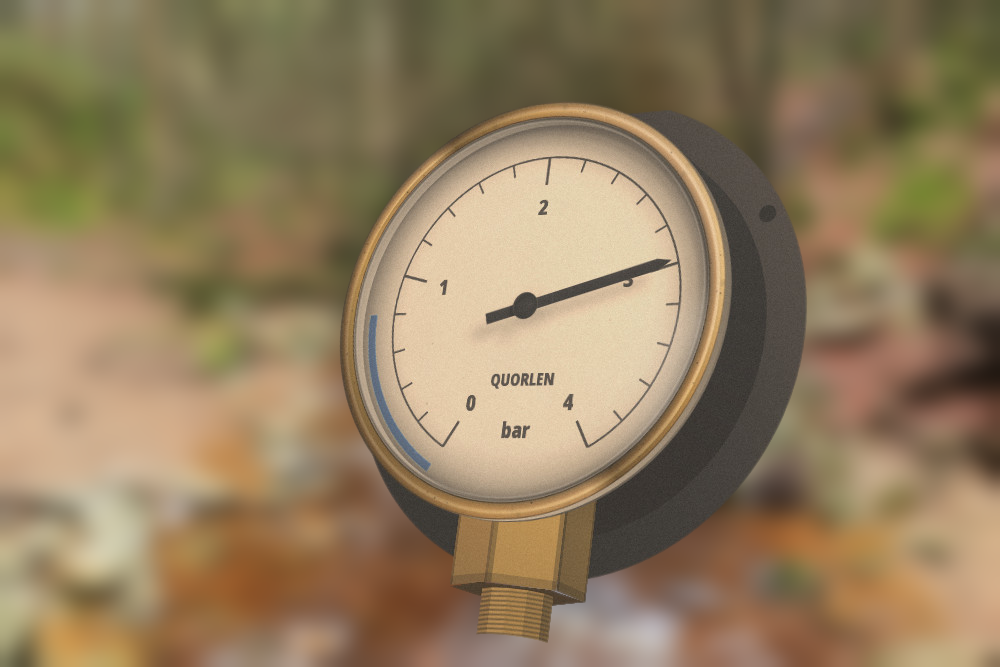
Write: 3; bar
